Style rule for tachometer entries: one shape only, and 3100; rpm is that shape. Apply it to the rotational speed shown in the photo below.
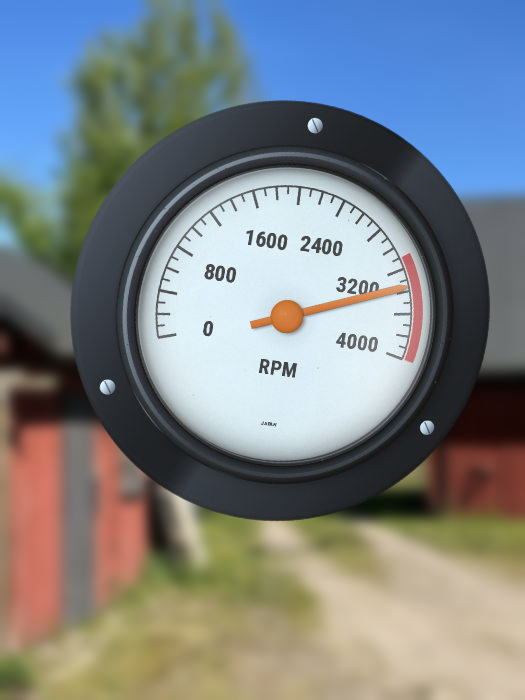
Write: 3350; rpm
